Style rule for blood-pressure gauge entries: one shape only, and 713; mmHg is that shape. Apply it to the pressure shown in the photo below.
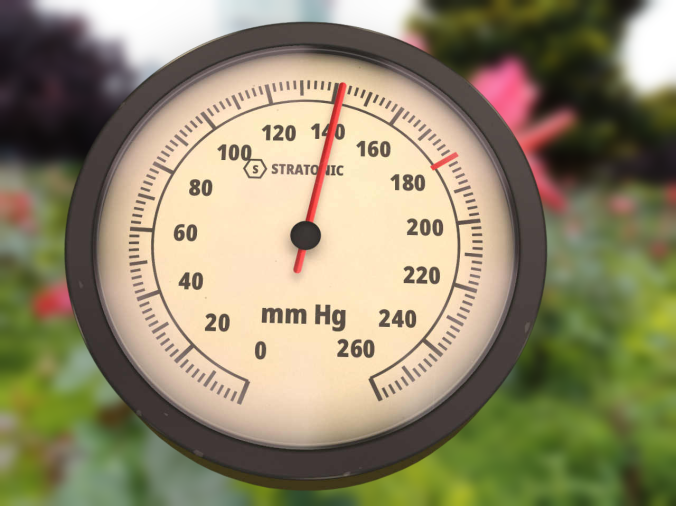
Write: 142; mmHg
